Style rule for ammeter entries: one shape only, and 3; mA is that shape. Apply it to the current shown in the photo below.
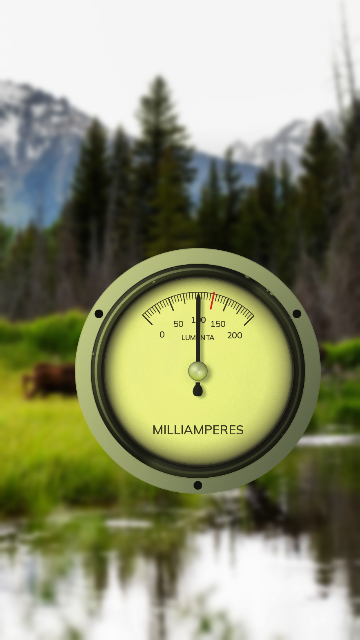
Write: 100; mA
